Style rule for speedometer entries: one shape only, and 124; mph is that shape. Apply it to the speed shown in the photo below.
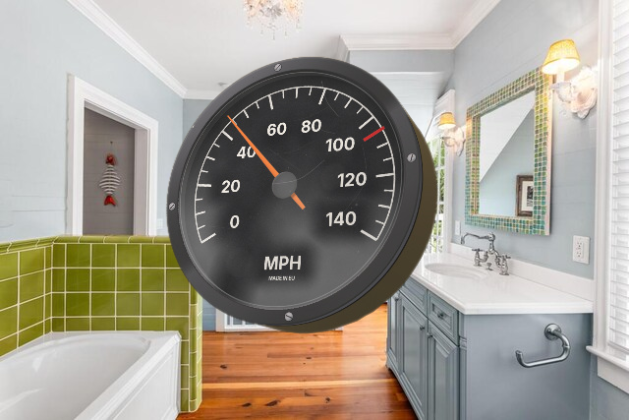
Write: 45; mph
